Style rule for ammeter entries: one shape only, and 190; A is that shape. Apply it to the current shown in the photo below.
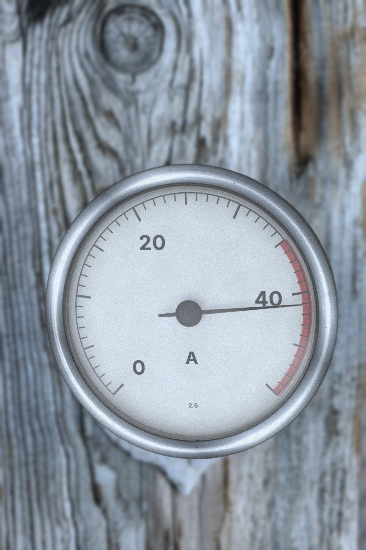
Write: 41; A
